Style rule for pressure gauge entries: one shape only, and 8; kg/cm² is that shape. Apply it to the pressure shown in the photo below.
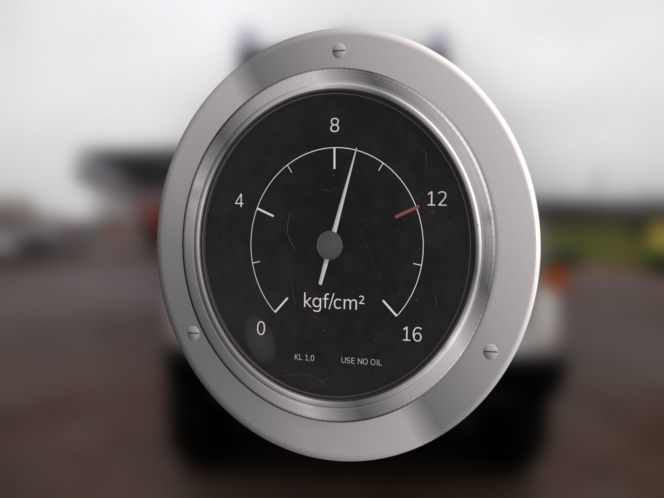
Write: 9; kg/cm²
